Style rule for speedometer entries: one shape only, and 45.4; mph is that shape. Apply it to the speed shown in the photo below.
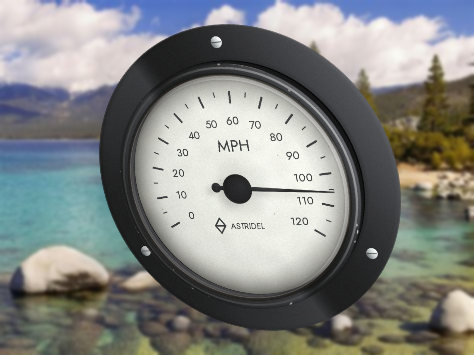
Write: 105; mph
